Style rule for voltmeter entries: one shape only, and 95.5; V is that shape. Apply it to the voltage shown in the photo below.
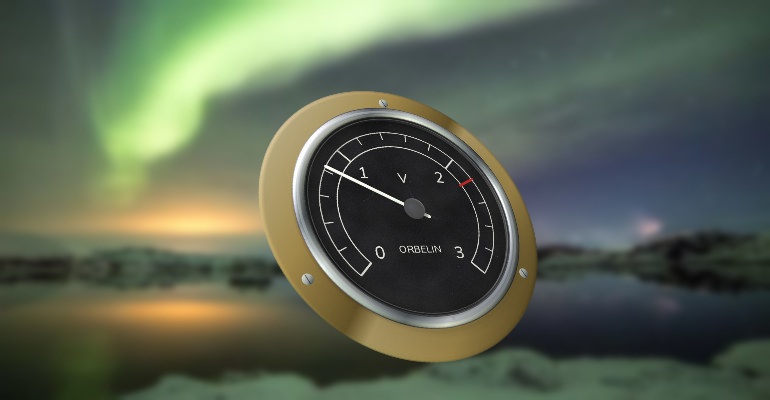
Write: 0.8; V
